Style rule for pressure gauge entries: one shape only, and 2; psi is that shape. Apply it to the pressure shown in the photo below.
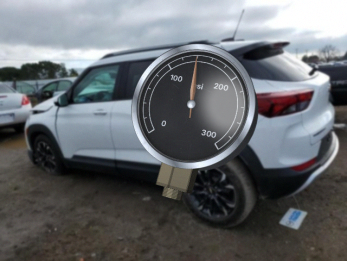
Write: 140; psi
